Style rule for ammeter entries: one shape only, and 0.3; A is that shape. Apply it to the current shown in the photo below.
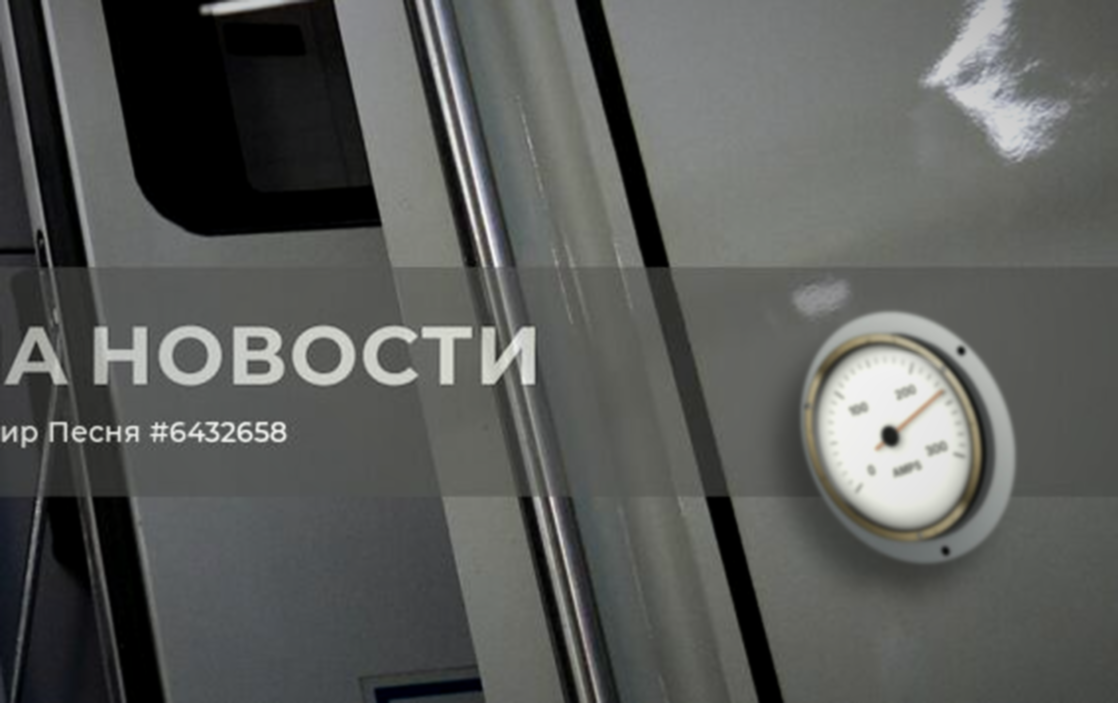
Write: 240; A
